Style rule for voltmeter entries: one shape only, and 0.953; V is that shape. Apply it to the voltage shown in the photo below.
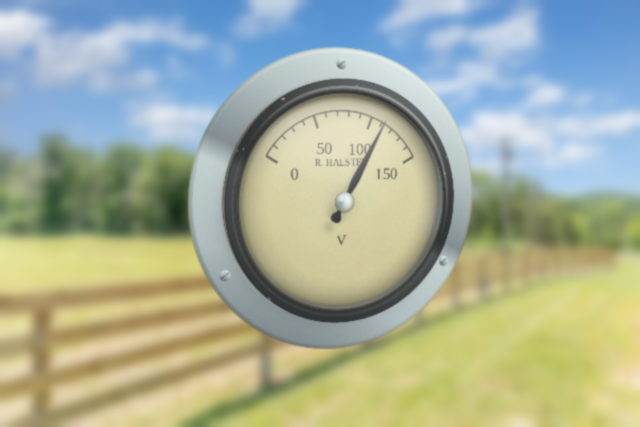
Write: 110; V
